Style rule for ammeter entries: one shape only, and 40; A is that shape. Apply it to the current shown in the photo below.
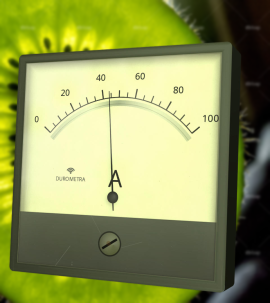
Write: 45; A
